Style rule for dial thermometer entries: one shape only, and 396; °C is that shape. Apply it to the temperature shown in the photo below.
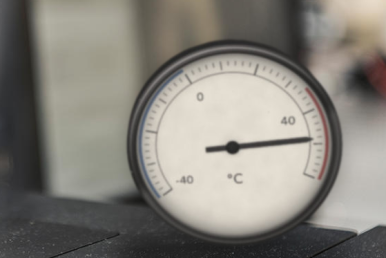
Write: 48; °C
